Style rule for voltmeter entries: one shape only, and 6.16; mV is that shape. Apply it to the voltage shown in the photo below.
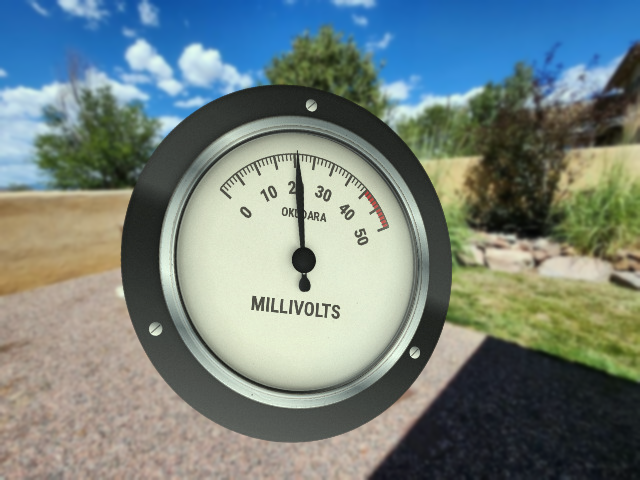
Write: 20; mV
